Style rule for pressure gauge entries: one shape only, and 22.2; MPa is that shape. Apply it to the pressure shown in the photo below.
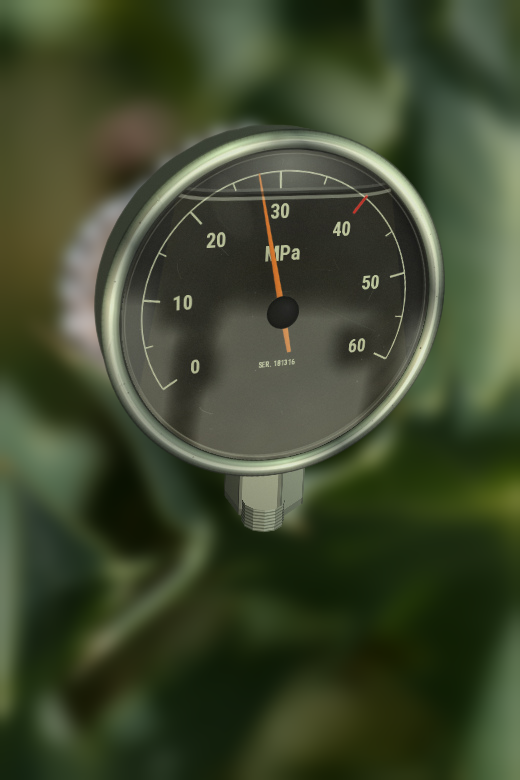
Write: 27.5; MPa
